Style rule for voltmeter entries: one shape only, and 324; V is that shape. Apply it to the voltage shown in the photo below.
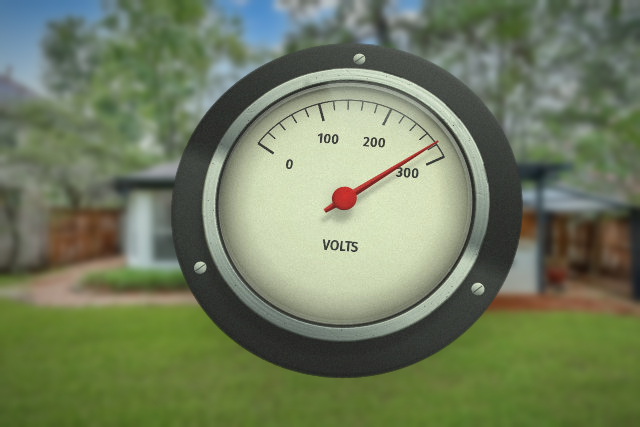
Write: 280; V
